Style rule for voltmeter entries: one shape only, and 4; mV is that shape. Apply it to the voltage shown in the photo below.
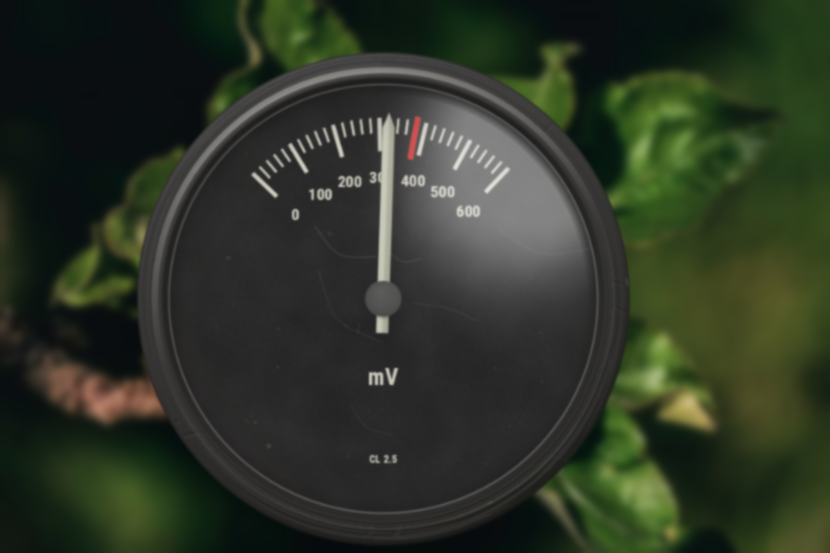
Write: 320; mV
